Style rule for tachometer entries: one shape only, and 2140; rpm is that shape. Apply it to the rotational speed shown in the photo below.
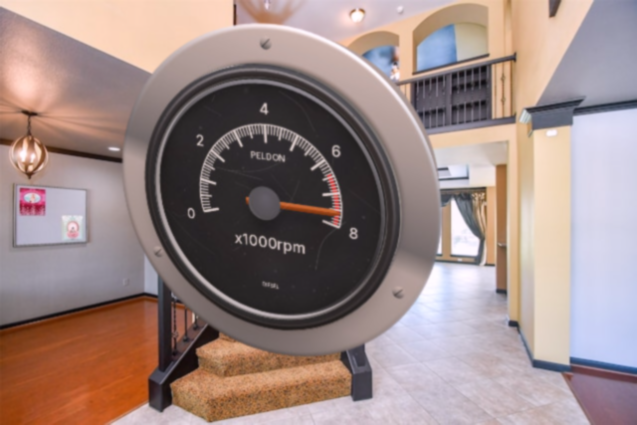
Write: 7500; rpm
